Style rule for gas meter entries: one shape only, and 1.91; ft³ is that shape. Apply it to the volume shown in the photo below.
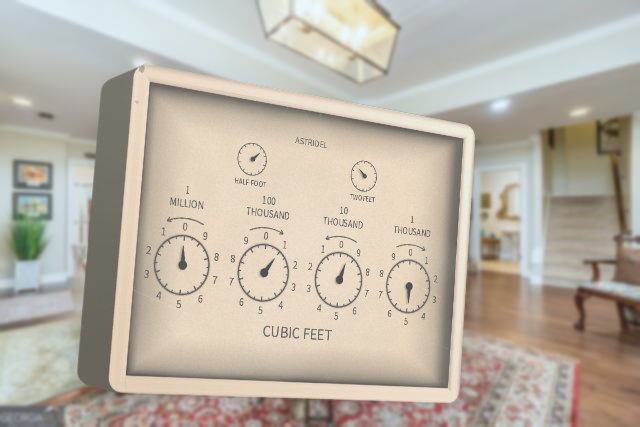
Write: 9500; ft³
